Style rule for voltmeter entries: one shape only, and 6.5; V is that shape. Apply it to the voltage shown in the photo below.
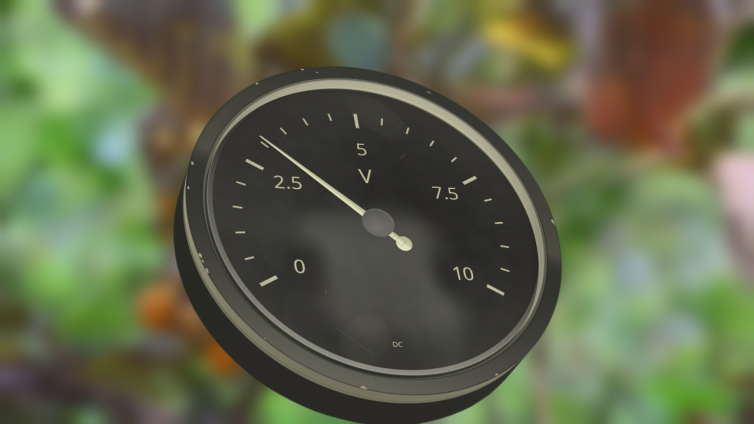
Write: 3; V
